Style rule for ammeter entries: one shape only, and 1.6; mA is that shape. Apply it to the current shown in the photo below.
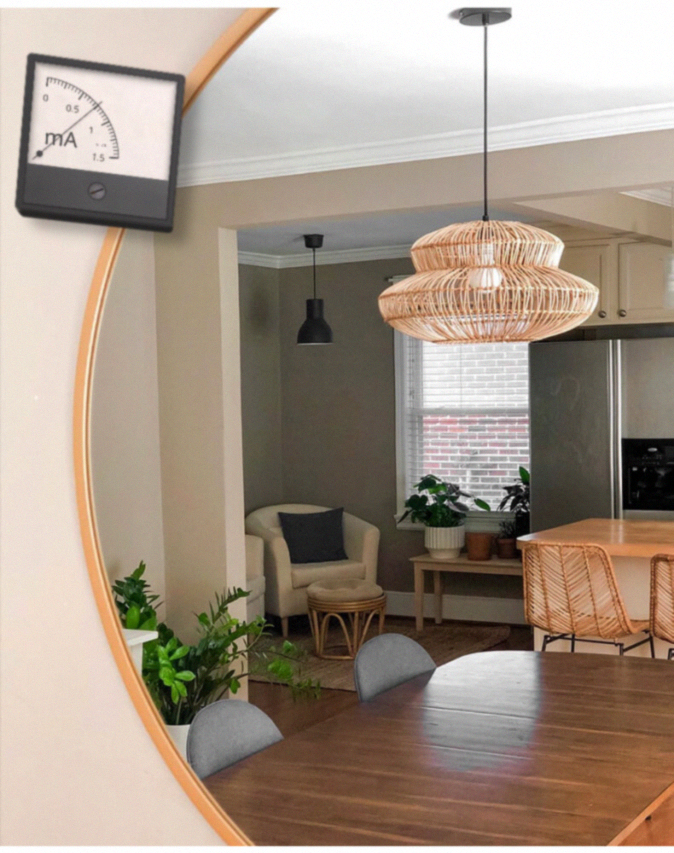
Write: 0.75; mA
